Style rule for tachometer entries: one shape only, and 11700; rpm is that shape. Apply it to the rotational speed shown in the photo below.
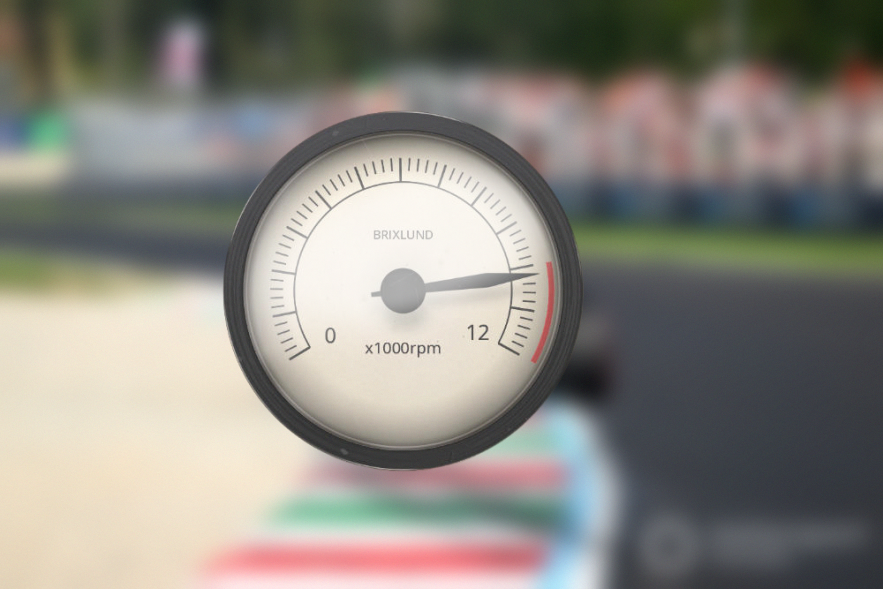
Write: 10200; rpm
